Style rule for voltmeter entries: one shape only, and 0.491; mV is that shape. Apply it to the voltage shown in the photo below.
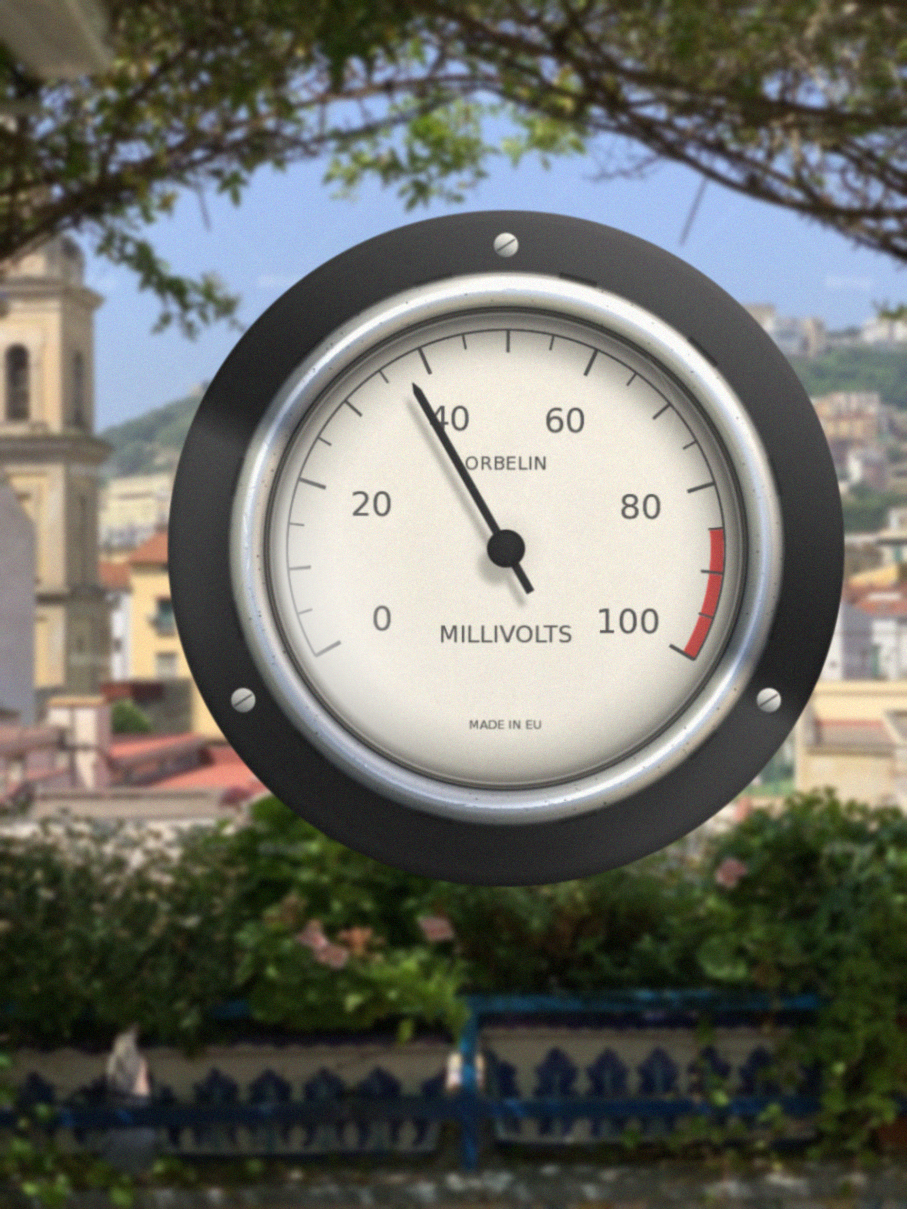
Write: 37.5; mV
